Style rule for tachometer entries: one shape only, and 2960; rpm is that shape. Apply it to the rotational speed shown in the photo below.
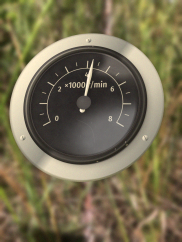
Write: 4250; rpm
